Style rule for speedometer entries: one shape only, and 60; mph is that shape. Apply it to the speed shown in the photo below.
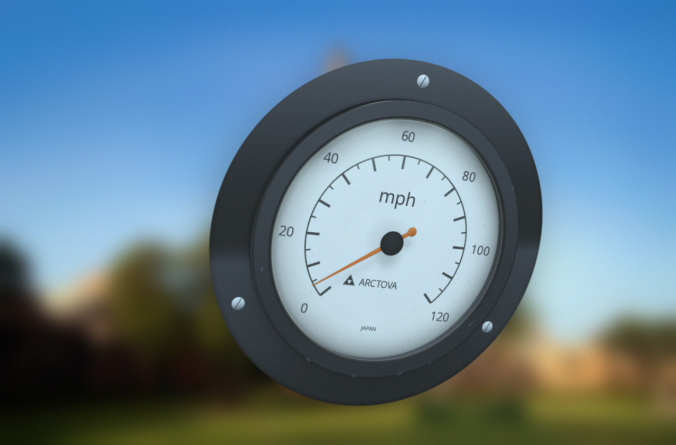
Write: 5; mph
